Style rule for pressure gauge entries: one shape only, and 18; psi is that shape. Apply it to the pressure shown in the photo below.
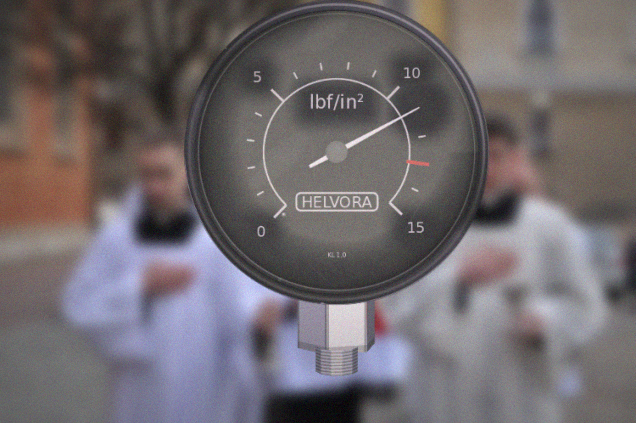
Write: 11; psi
